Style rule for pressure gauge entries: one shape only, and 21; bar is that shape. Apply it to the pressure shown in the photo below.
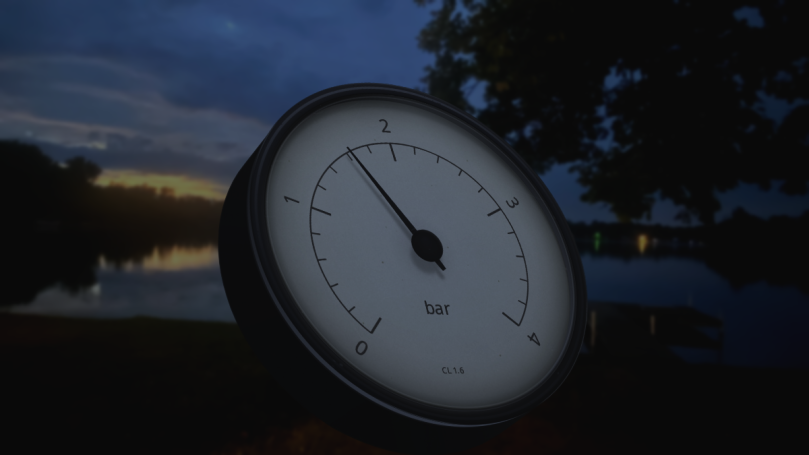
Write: 1.6; bar
